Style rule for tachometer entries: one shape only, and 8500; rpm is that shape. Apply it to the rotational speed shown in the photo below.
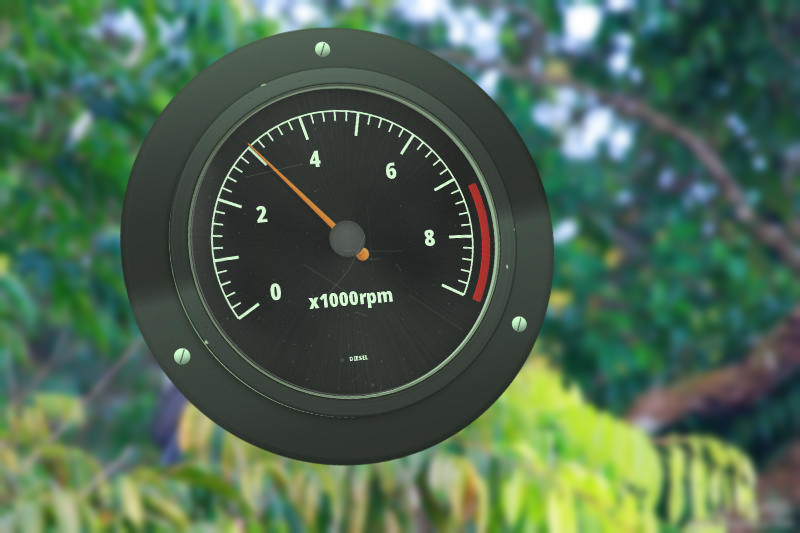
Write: 3000; rpm
